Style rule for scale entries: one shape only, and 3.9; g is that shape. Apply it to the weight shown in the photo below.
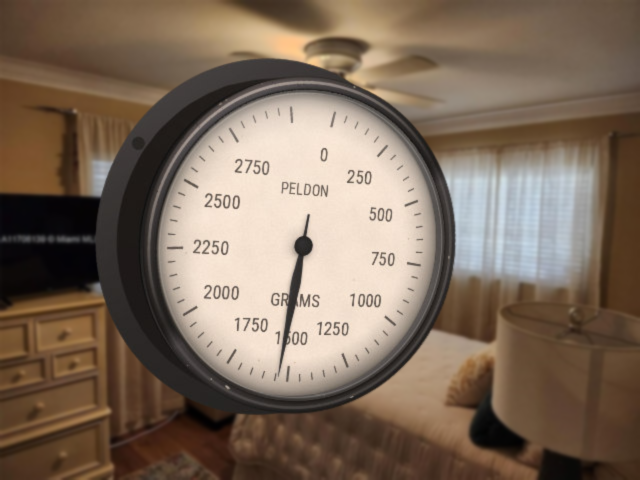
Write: 1550; g
